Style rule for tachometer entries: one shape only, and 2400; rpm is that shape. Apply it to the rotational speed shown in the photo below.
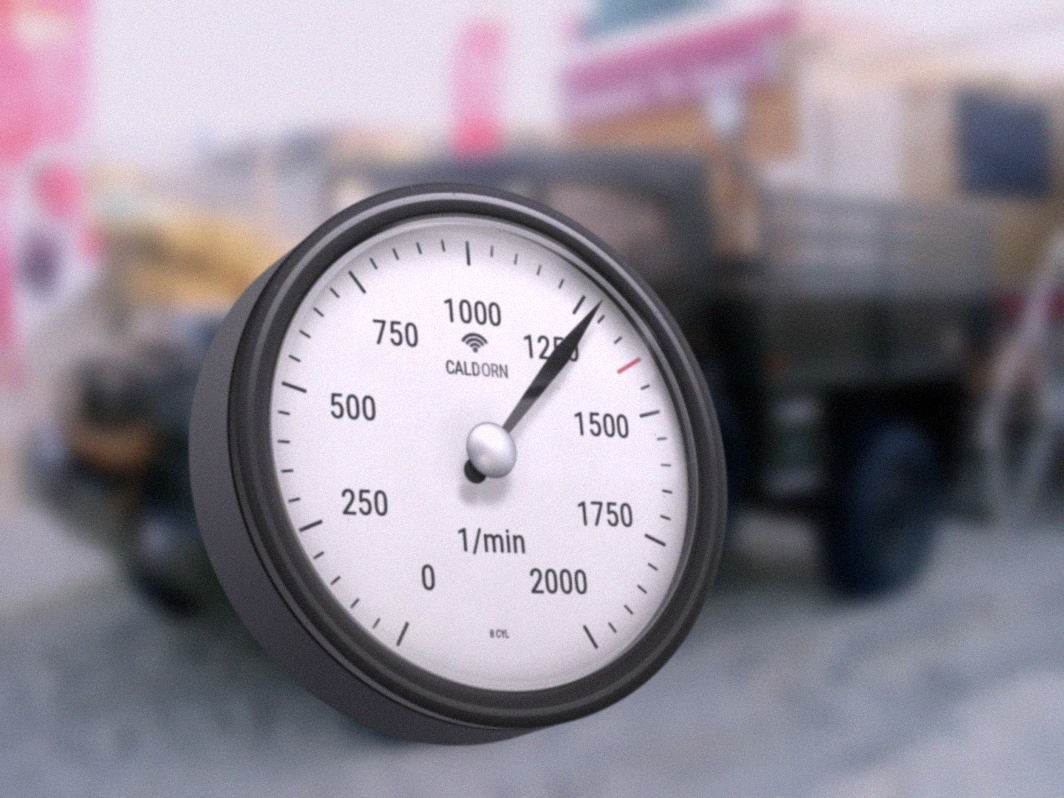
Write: 1275; rpm
